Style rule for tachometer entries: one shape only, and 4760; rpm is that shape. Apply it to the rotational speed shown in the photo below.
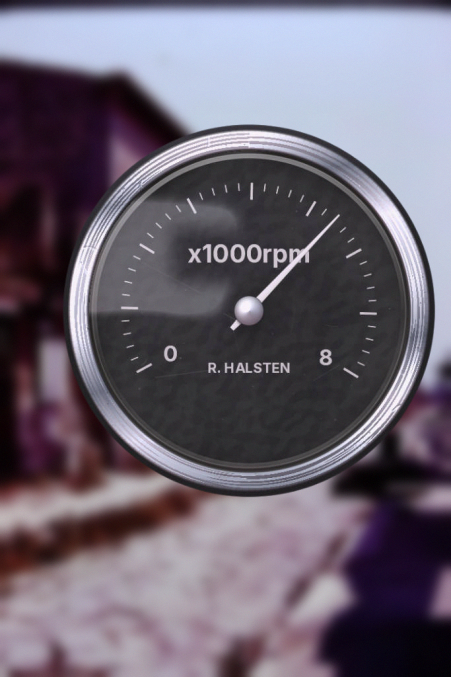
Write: 5400; rpm
